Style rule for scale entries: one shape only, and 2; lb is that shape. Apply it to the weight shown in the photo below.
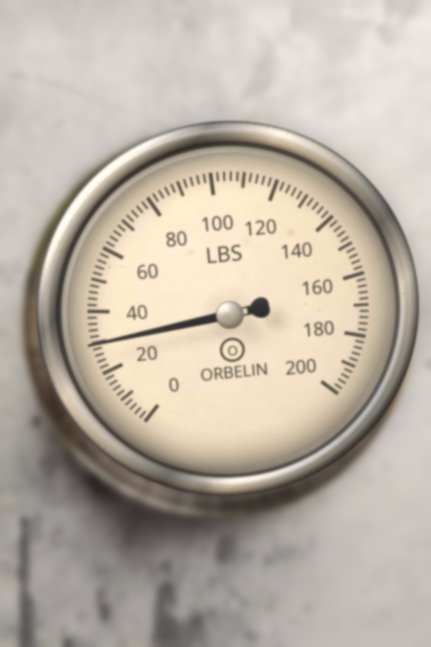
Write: 30; lb
